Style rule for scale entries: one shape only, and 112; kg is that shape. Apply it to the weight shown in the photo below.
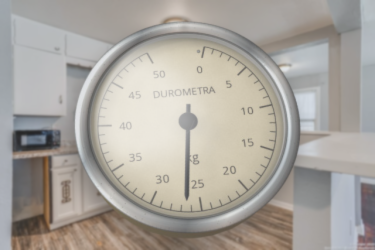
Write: 26.5; kg
